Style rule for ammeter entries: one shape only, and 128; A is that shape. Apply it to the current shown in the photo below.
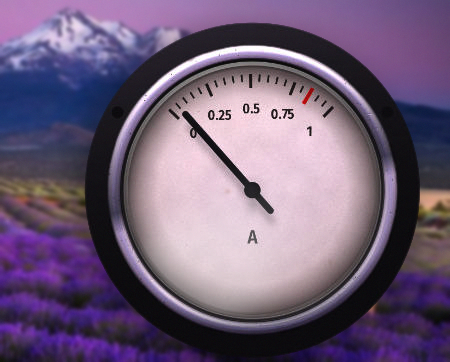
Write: 0.05; A
